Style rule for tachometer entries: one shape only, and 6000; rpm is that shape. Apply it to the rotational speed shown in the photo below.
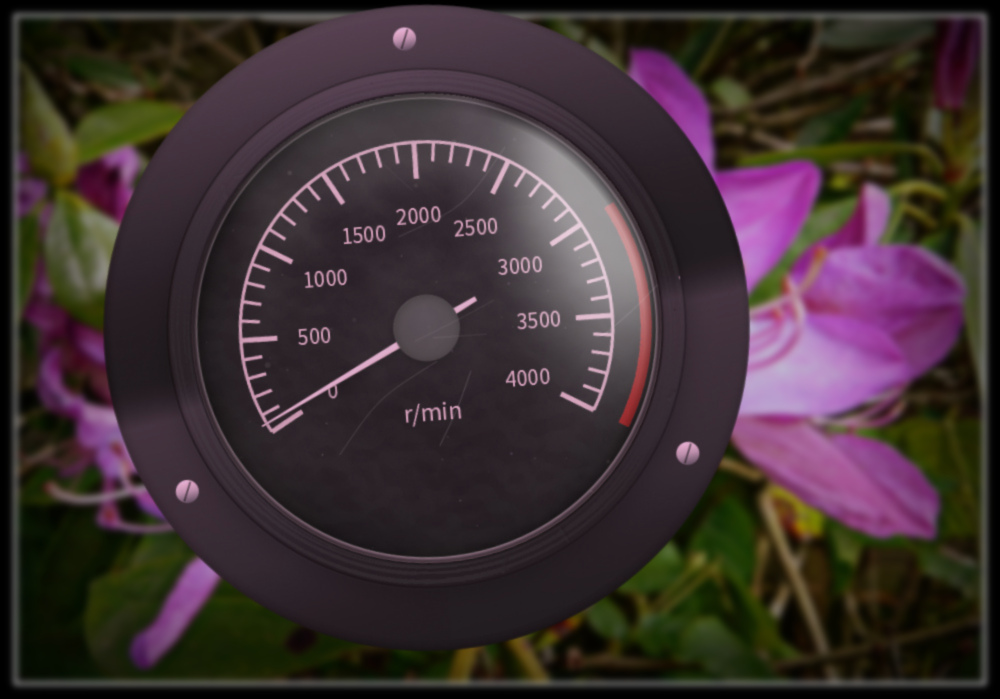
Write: 50; rpm
